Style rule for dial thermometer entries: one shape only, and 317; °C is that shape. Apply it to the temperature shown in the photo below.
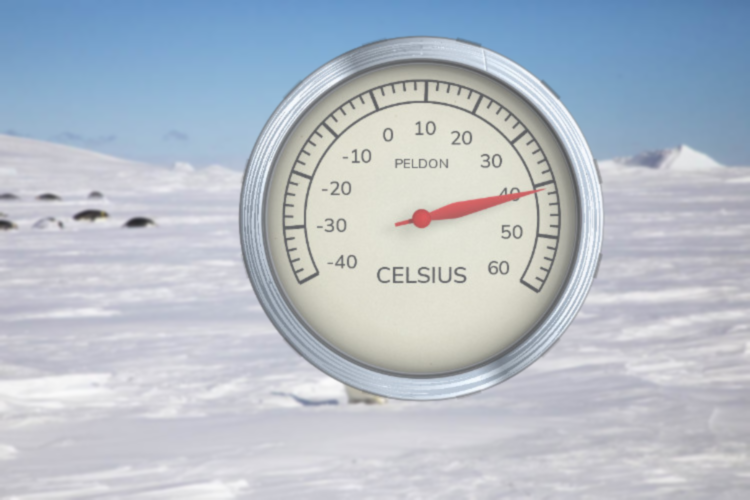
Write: 41; °C
